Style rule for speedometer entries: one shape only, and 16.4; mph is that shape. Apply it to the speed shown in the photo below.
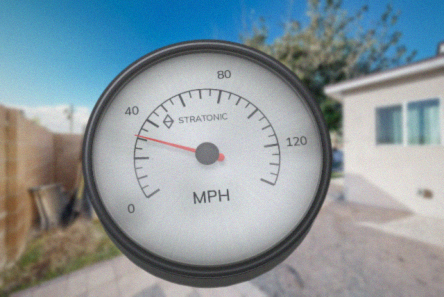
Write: 30; mph
